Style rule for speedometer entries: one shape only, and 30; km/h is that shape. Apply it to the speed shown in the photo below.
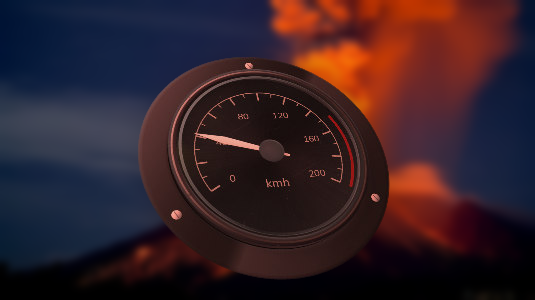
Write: 40; km/h
